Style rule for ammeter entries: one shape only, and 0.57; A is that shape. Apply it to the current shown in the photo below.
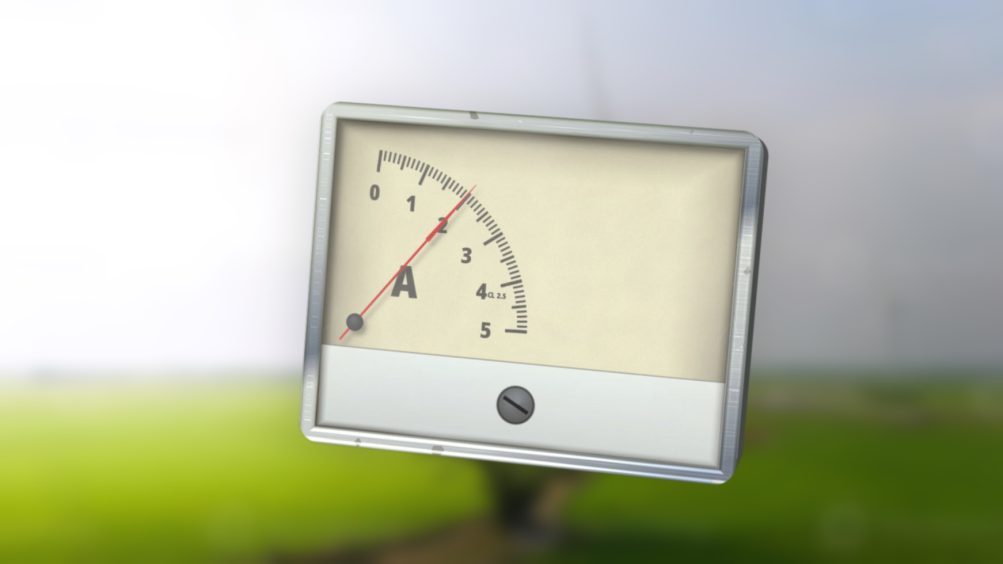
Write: 2; A
